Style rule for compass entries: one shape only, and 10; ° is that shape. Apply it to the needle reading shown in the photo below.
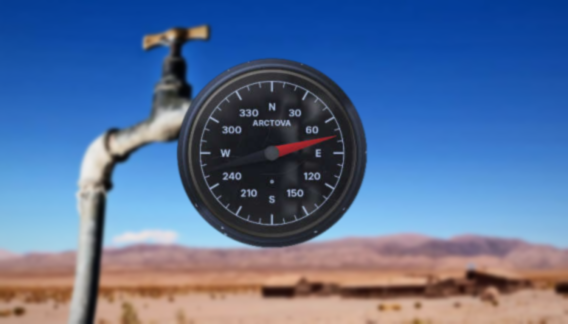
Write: 75; °
